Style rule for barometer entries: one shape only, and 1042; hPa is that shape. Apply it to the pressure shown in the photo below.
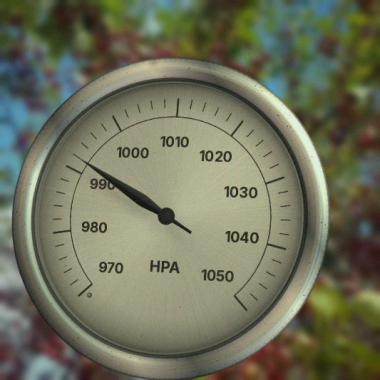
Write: 992; hPa
